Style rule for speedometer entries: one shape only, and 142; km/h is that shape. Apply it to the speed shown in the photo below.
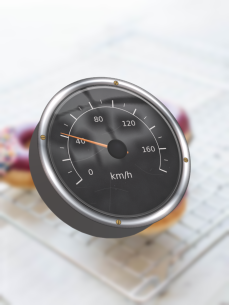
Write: 40; km/h
